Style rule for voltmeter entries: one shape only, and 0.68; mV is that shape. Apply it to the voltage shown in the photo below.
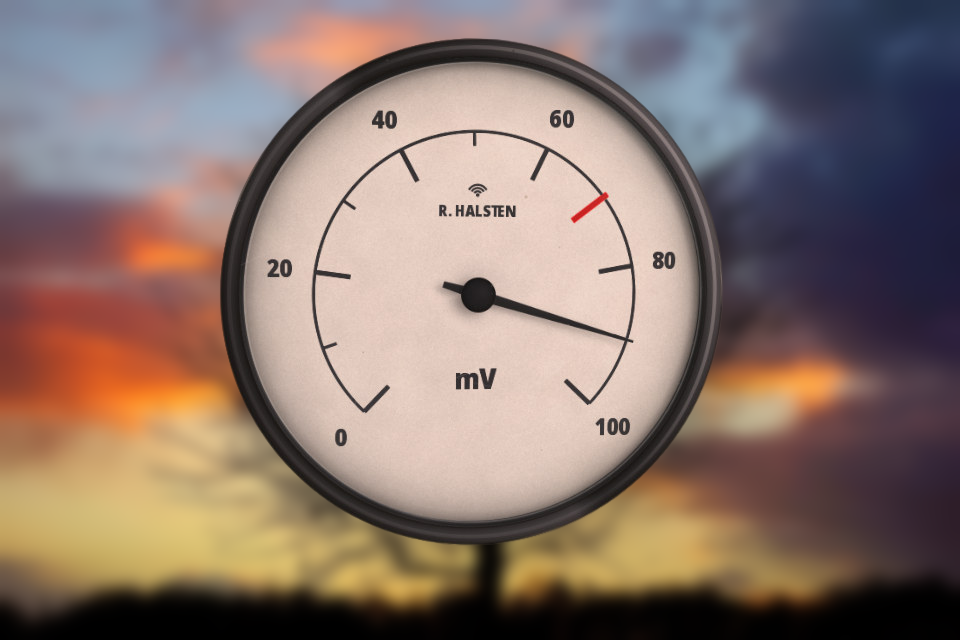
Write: 90; mV
